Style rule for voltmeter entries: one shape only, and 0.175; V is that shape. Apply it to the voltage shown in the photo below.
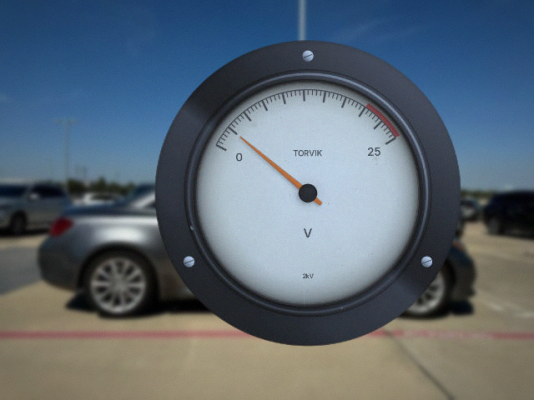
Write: 2.5; V
